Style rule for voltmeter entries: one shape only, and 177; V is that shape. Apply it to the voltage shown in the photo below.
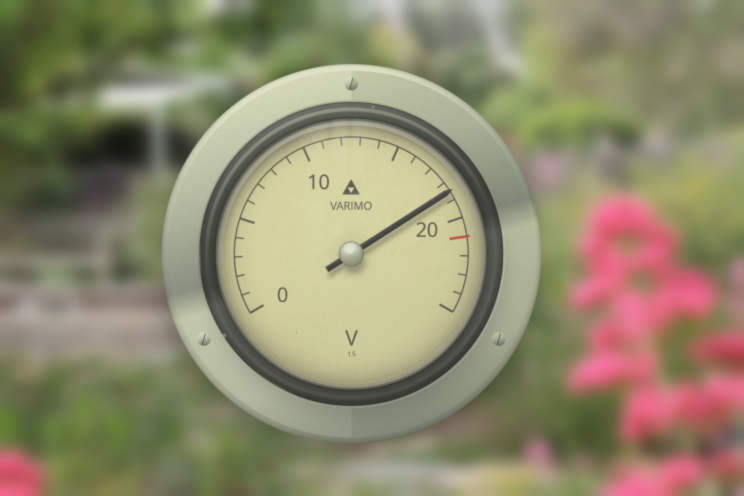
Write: 18.5; V
